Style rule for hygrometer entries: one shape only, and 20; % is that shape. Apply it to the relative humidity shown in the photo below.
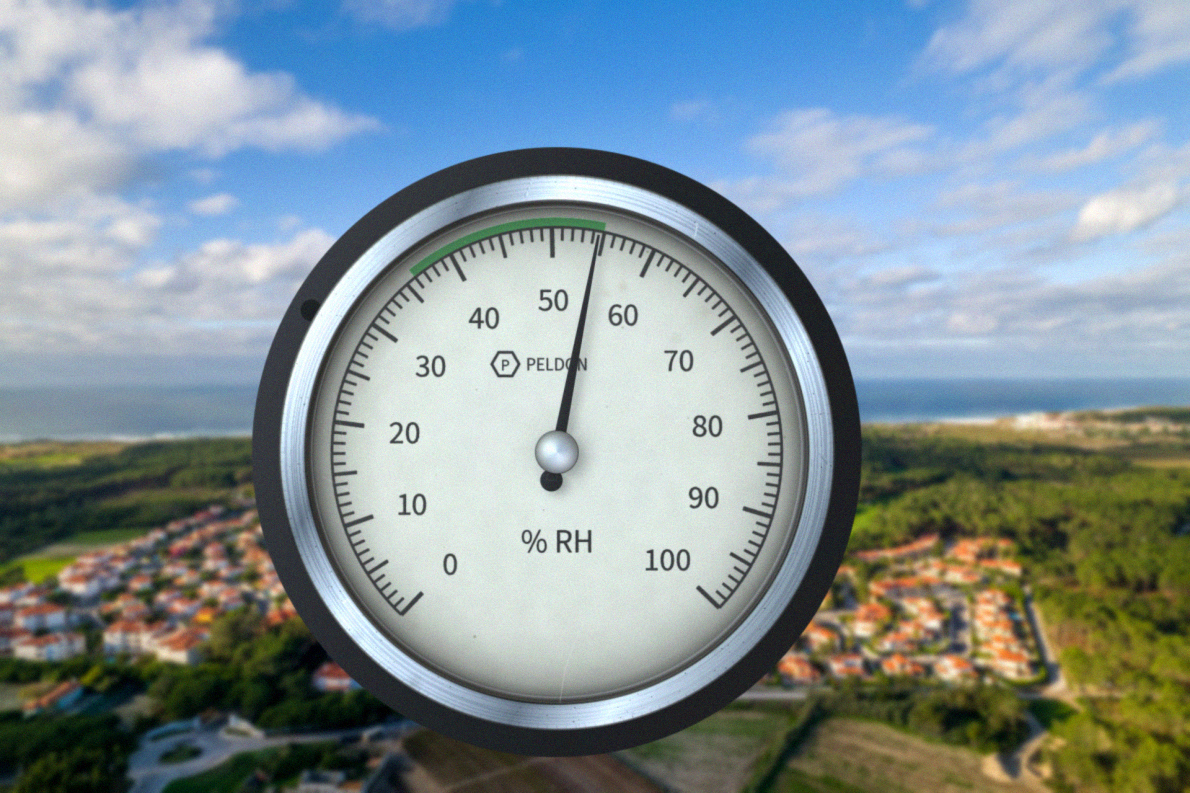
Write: 54.5; %
